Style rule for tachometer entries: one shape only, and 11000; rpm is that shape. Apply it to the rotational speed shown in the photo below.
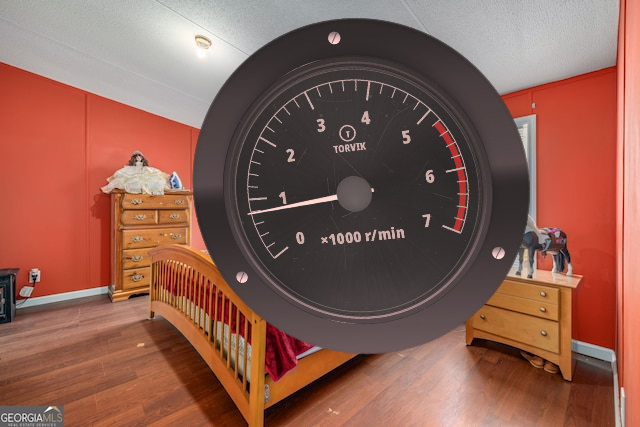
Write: 800; rpm
